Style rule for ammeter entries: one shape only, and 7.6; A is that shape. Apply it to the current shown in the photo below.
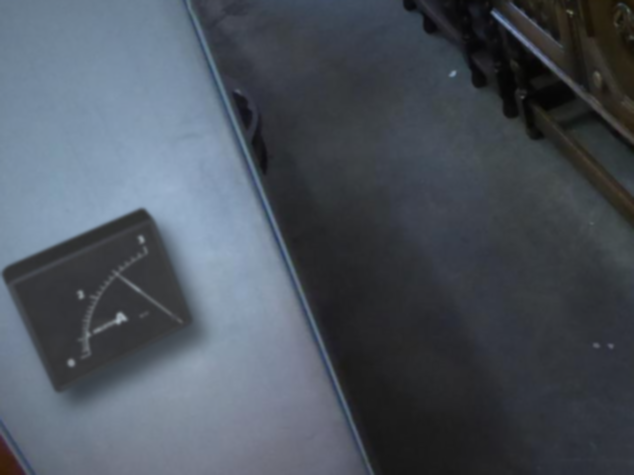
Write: 2.5; A
